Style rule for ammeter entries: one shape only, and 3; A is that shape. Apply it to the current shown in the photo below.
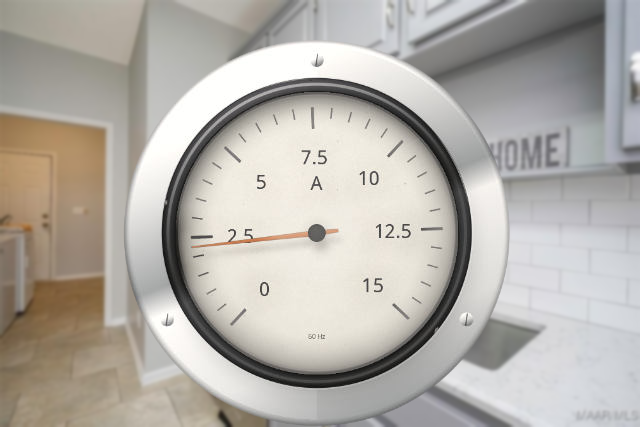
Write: 2.25; A
